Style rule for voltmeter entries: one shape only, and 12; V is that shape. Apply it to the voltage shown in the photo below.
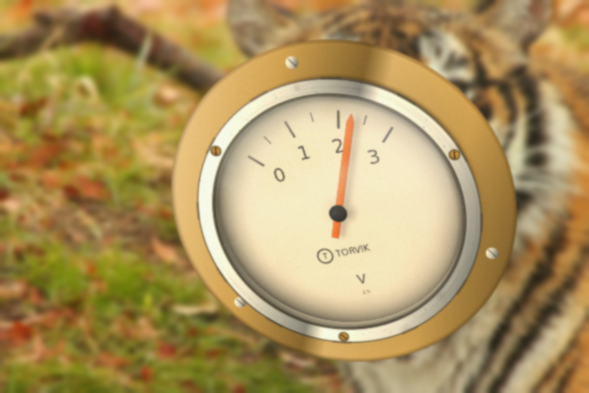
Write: 2.25; V
